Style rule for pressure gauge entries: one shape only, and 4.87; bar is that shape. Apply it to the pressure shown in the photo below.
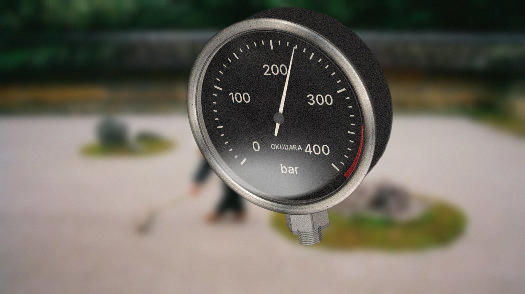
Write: 230; bar
